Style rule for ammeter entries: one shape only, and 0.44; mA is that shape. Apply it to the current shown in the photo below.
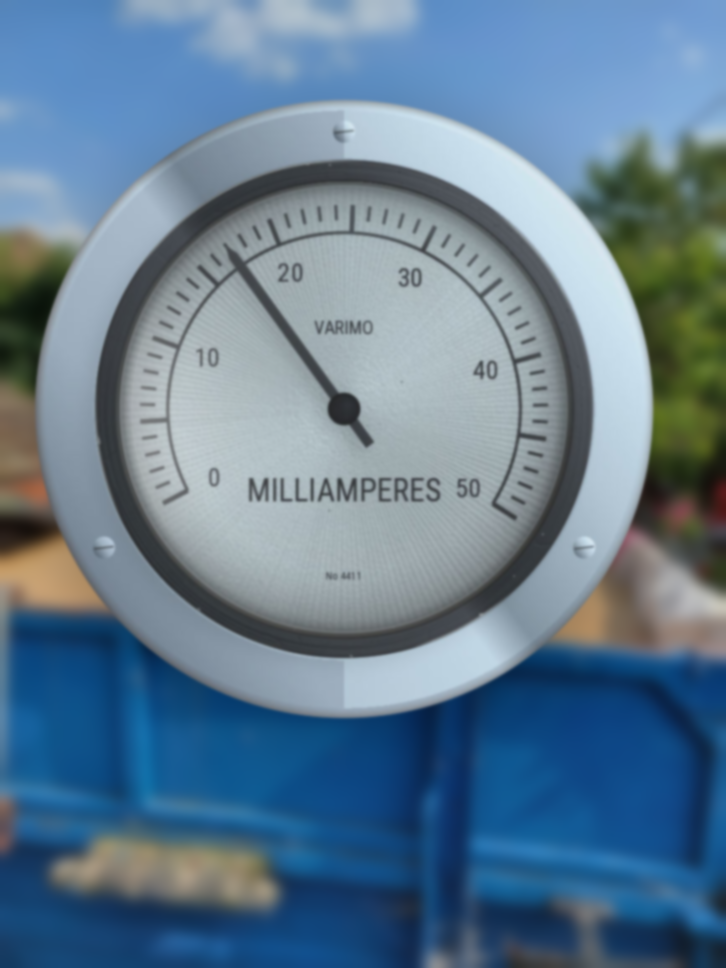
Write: 17; mA
